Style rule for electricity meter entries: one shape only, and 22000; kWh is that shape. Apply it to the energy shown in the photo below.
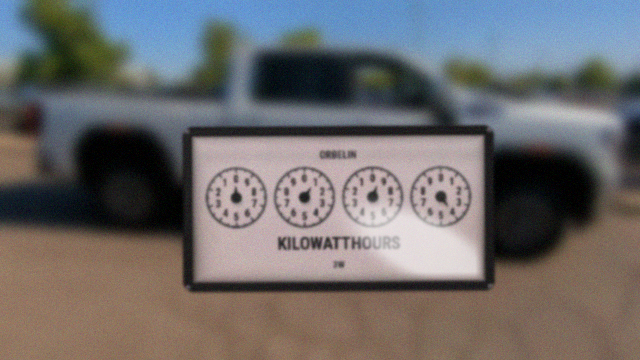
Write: 94; kWh
